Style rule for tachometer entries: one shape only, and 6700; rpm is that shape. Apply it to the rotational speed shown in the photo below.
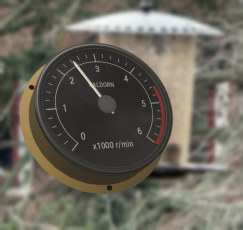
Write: 2400; rpm
